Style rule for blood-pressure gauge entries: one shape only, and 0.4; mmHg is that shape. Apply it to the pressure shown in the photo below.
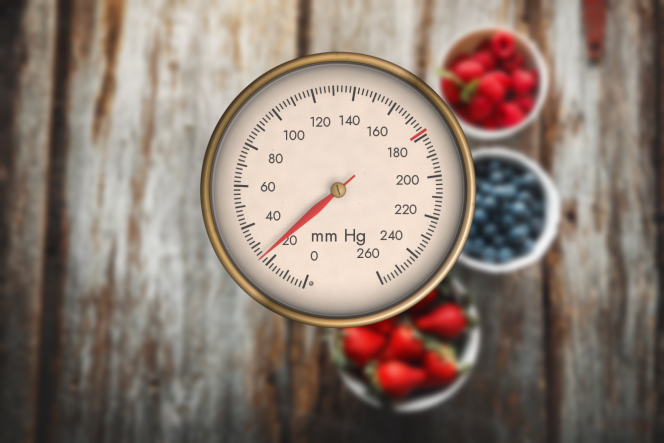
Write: 24; mmHg
